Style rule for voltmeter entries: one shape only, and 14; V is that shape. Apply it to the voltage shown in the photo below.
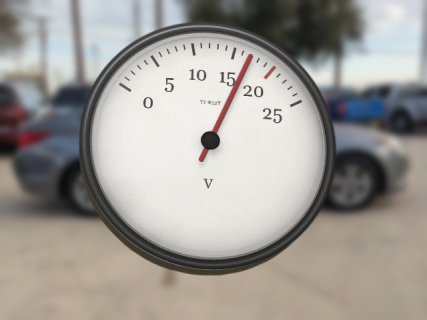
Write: 17; V
